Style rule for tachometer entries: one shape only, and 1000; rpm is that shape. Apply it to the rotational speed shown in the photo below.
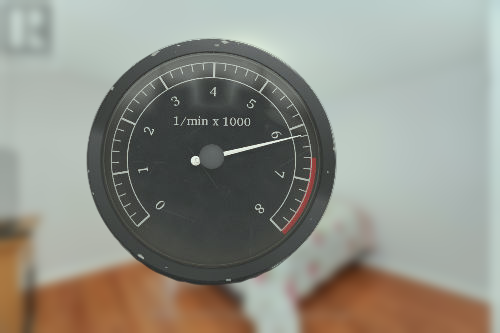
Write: 6200; rpm
